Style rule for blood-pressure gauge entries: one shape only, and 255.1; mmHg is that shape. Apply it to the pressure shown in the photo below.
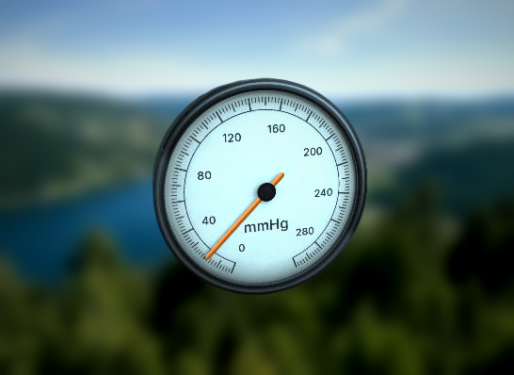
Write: 20; mmHg
